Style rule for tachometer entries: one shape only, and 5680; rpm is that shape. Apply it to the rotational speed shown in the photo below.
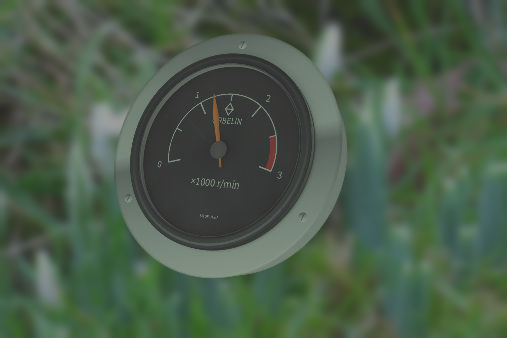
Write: 1250; rpm
